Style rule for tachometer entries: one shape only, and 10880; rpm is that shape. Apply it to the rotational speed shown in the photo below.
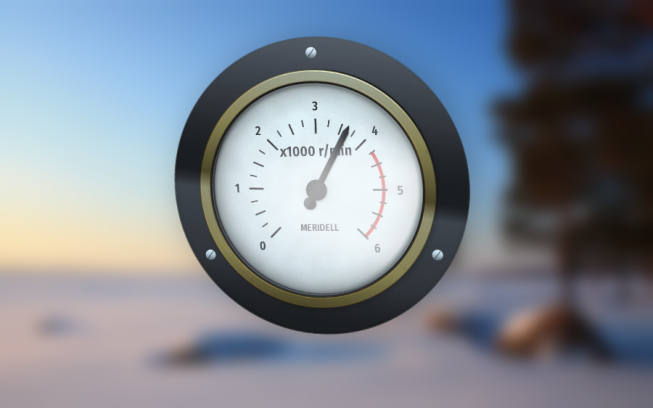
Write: 3625; rpm
